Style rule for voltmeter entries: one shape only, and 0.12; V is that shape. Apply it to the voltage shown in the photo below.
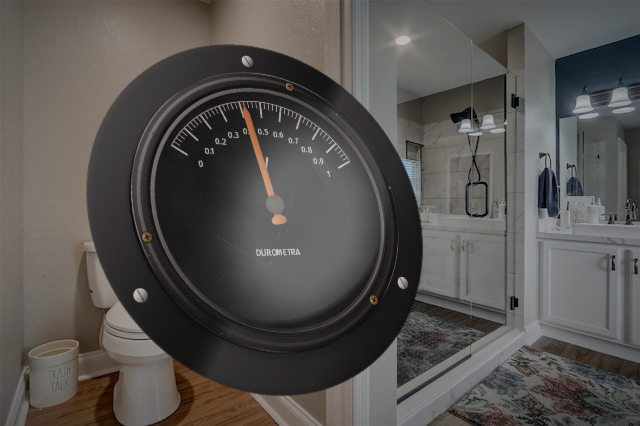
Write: 0.4; V
